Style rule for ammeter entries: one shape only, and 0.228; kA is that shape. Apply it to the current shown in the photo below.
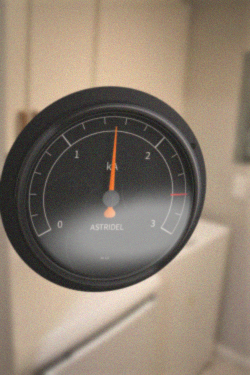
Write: 1.5; kA
